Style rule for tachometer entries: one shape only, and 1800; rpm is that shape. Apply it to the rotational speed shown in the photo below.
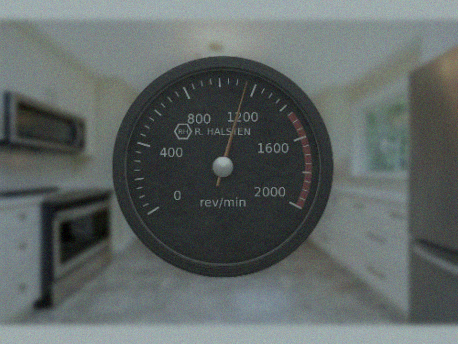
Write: 1150; rpm
